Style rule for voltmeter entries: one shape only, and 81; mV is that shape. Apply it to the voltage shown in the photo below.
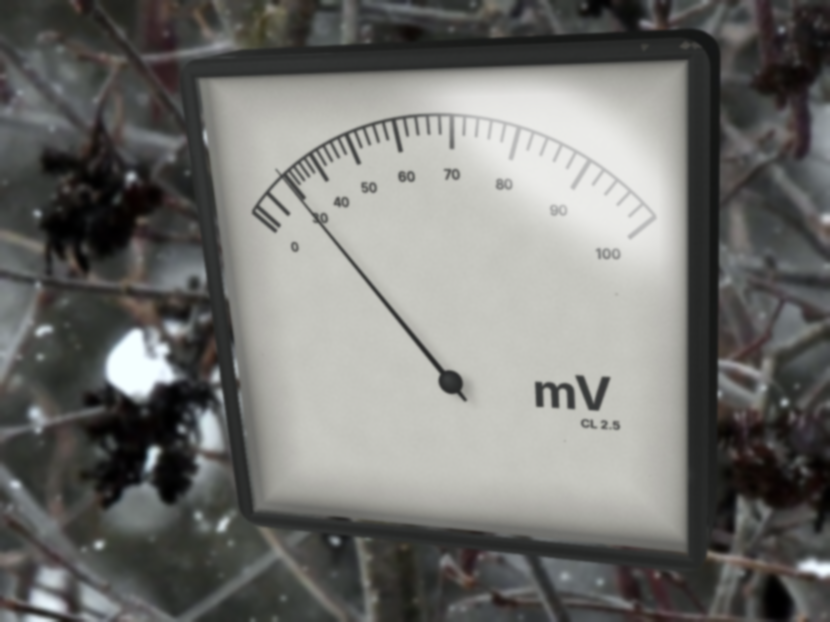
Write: 30; mV
